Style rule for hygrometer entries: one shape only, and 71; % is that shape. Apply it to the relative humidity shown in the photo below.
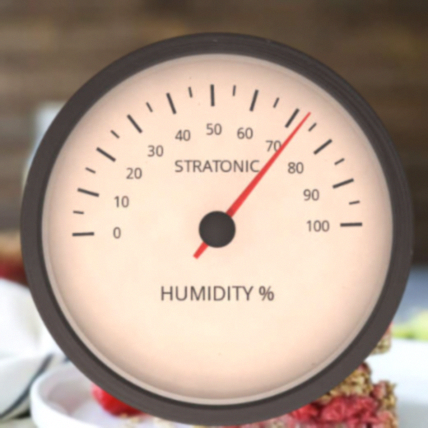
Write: 72.5; %
